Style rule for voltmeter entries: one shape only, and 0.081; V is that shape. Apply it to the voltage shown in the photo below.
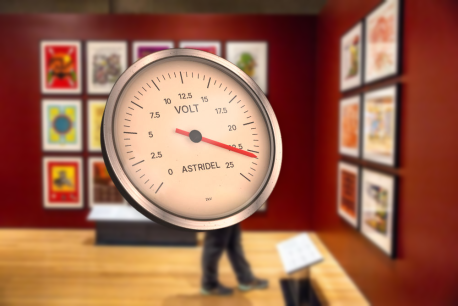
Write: 23; V
